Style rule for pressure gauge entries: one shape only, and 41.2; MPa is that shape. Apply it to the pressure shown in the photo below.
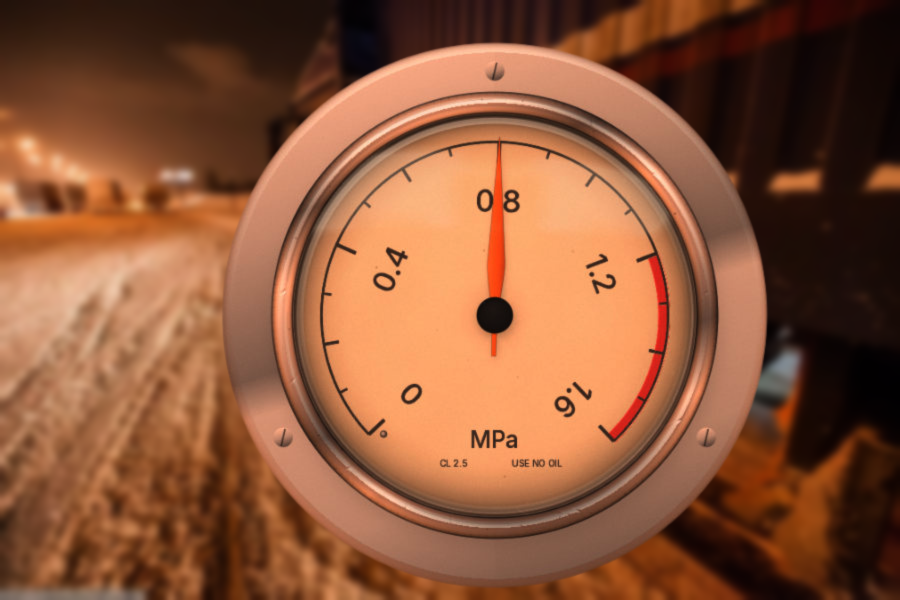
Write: 0.8; MPa
